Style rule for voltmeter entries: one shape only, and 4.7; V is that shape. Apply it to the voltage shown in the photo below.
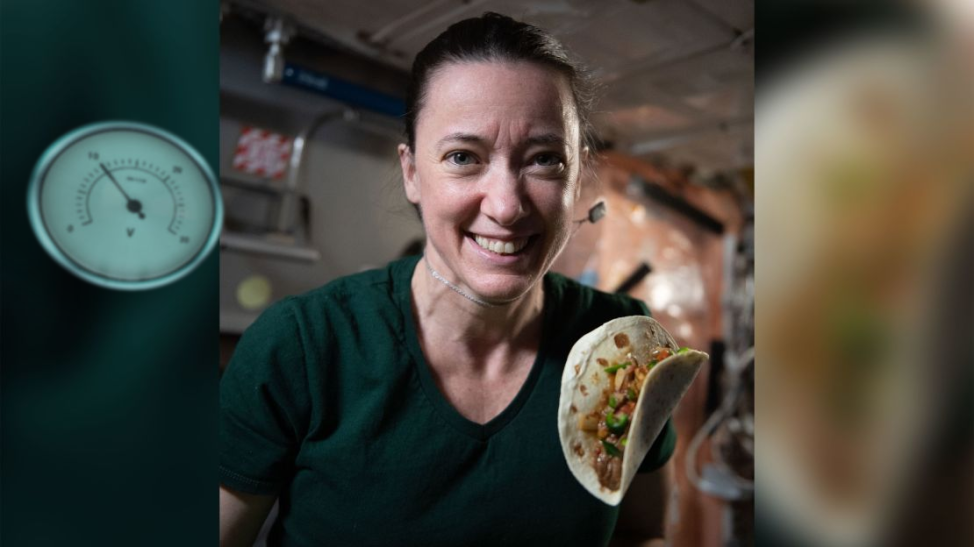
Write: 10; V
